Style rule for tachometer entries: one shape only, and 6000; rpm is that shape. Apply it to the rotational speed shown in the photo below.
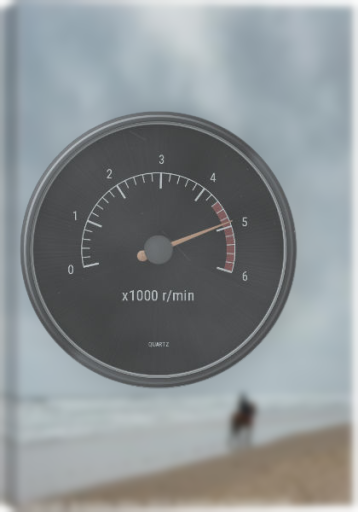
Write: 4900; rpm
